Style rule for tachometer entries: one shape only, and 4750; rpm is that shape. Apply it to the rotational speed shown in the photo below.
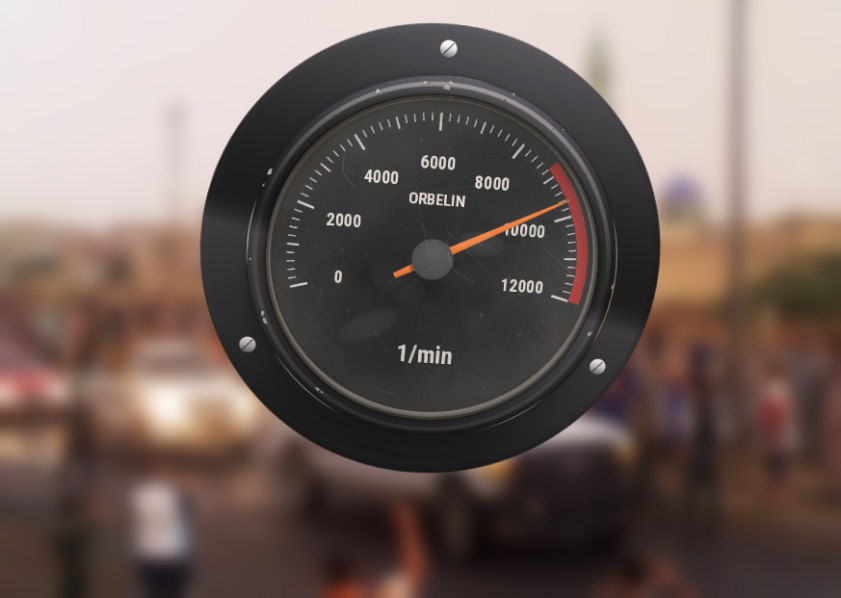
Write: 9600; rpm
